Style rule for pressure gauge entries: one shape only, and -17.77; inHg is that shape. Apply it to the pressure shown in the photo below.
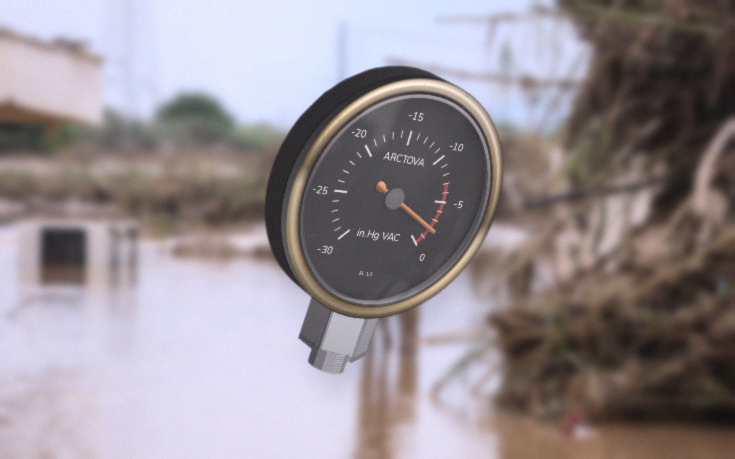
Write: -2; inHg
